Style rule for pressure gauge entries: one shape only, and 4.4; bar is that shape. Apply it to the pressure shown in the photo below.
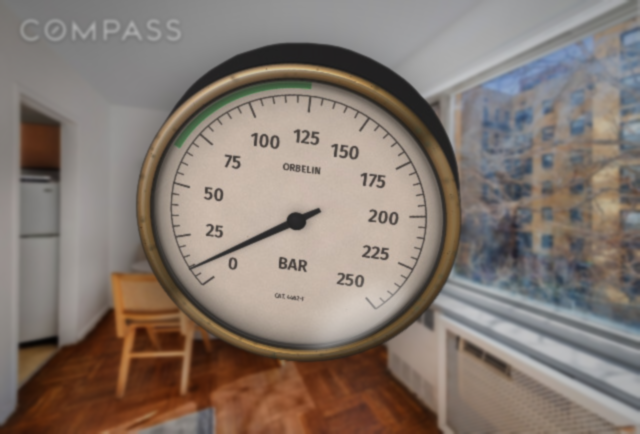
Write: 10; bar
